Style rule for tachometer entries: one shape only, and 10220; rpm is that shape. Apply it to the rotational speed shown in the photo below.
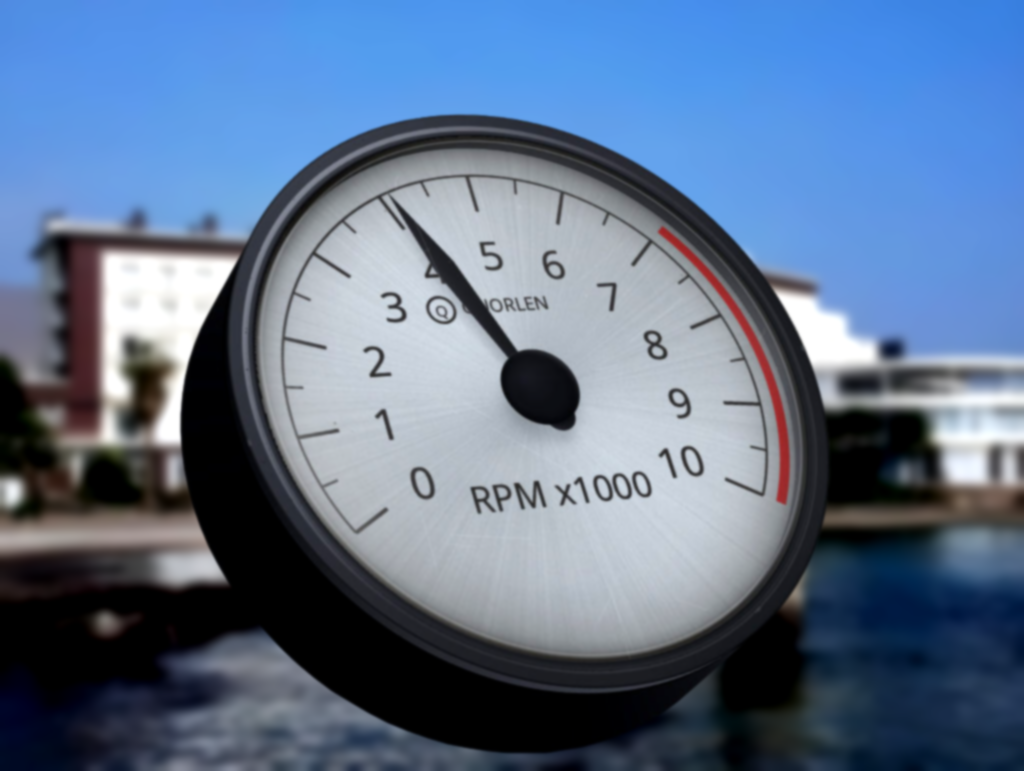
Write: 4000; rpm
